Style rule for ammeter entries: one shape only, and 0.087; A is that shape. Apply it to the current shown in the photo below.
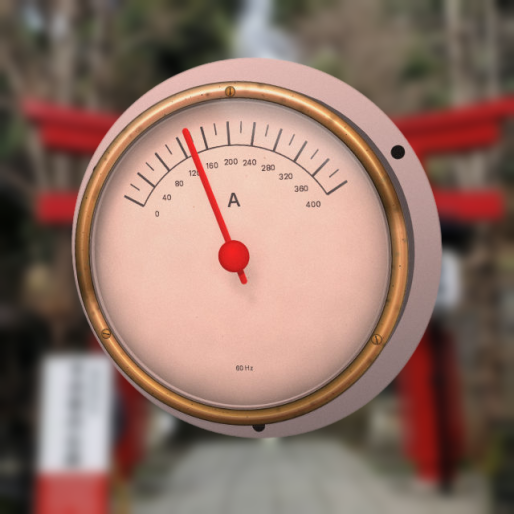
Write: 140; A
